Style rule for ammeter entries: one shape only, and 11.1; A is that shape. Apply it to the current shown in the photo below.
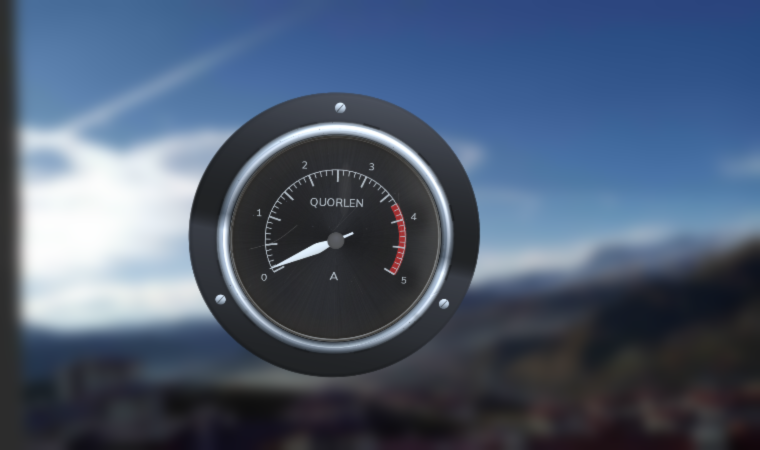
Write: 0.1; A
